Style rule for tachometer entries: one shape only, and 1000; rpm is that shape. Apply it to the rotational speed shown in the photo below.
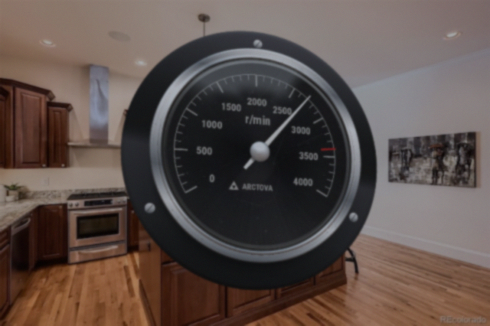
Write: 2700; rpm
